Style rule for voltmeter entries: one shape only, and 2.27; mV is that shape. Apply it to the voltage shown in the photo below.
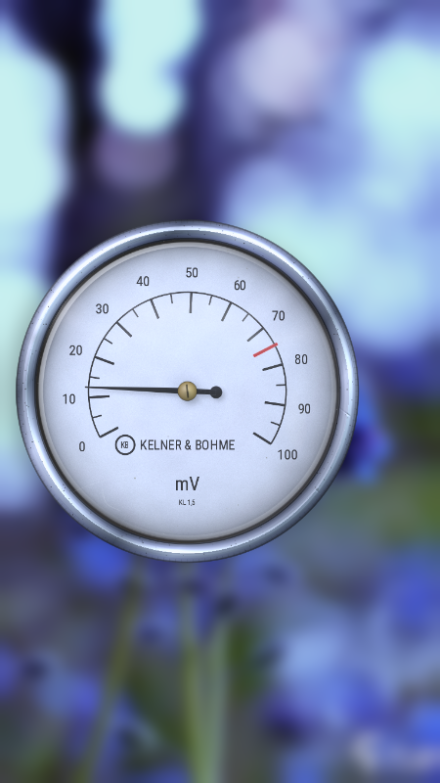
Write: 12.5; mV
